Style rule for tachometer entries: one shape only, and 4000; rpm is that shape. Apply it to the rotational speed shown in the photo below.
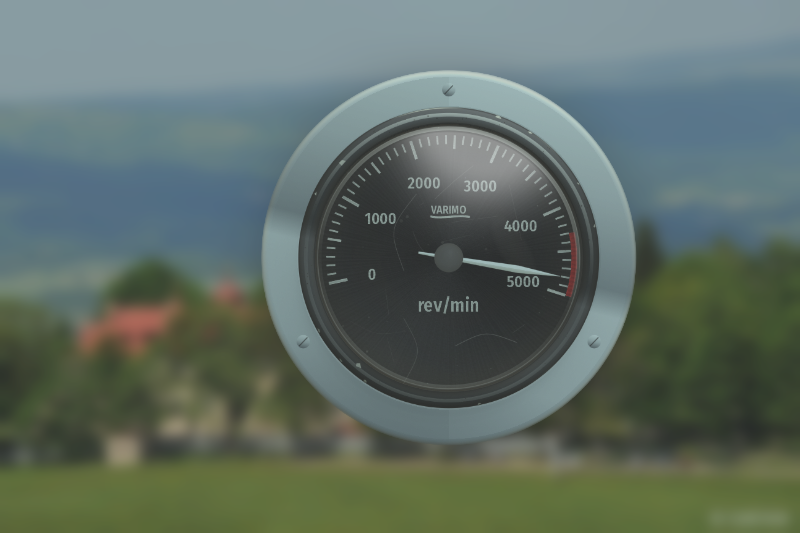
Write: 4800; rpm
